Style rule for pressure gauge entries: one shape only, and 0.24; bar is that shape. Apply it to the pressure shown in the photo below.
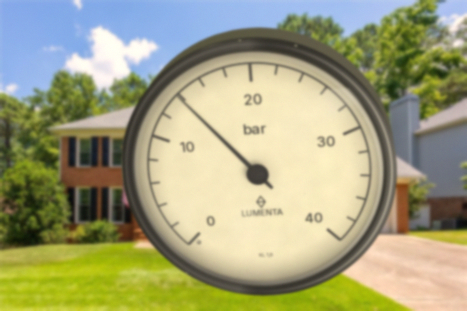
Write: 14; bar
